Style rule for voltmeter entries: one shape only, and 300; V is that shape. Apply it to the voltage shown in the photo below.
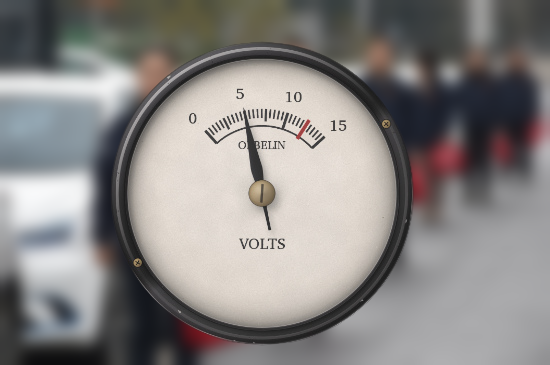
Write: 5; V
